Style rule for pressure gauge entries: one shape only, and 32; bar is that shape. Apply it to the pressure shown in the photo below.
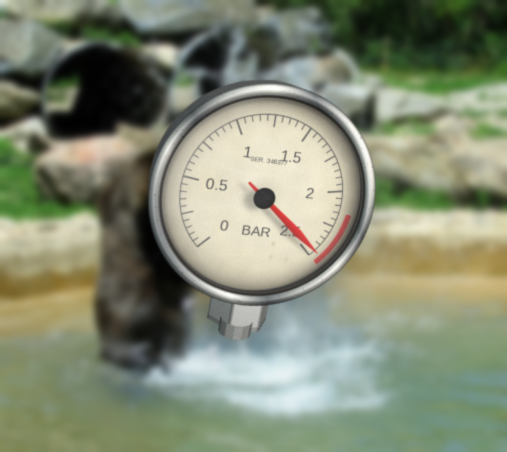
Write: 2.45; bar
